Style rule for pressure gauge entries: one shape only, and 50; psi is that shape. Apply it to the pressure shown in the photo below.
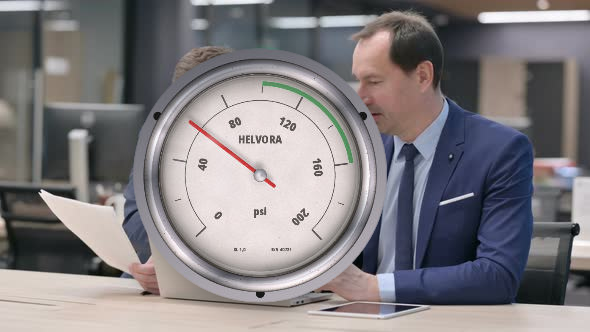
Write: 60; psi
